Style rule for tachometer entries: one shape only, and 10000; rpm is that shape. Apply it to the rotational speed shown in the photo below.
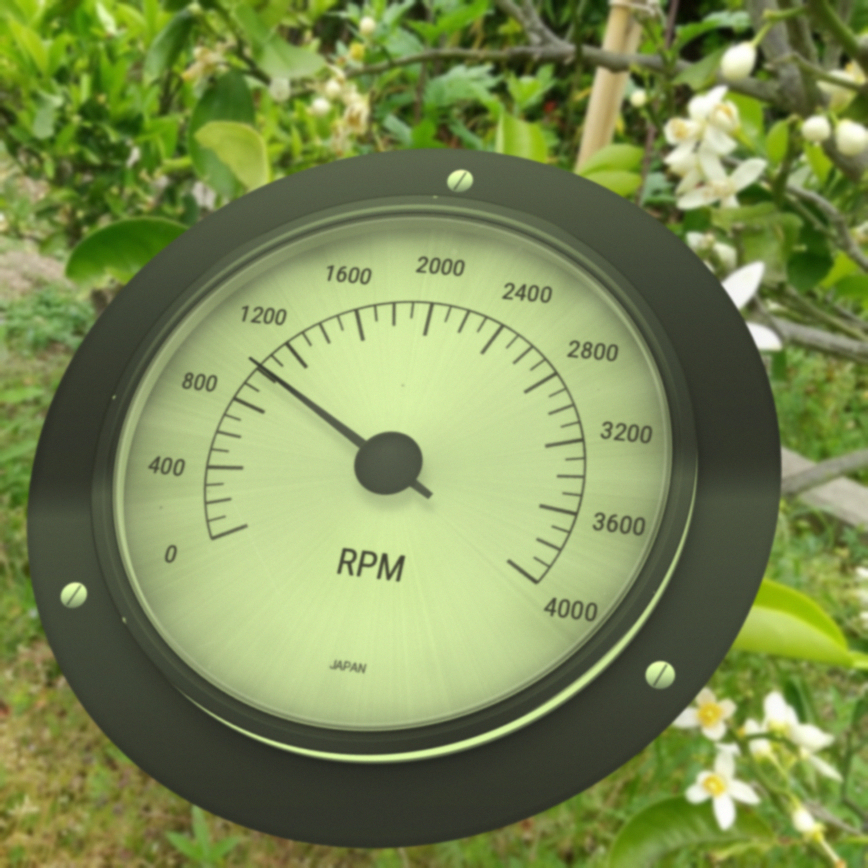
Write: 1000; rpm
